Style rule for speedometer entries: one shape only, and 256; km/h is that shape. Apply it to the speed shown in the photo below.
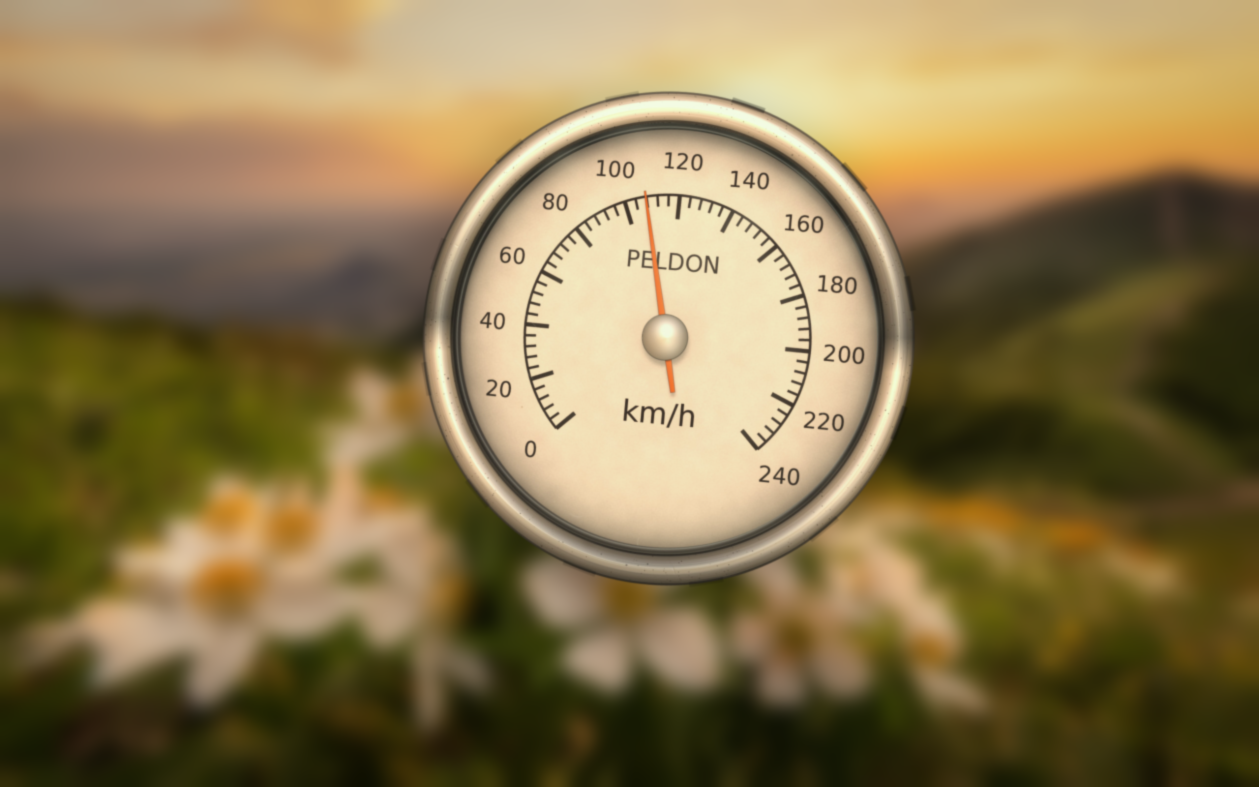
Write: 108; km/h
